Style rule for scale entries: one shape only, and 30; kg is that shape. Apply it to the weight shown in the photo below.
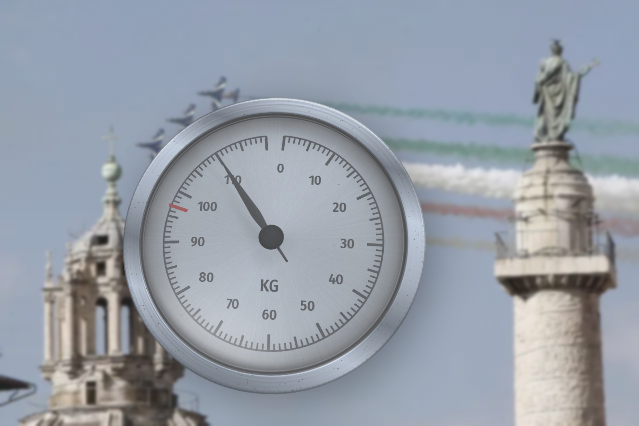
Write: 110; kg
